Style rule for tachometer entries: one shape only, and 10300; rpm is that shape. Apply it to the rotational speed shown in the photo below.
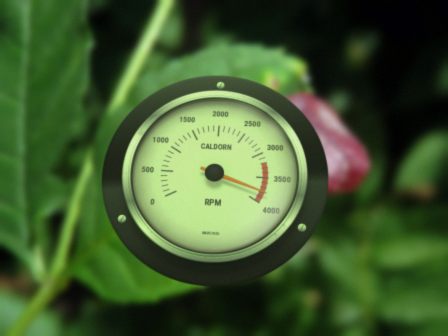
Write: 3800; rpm
